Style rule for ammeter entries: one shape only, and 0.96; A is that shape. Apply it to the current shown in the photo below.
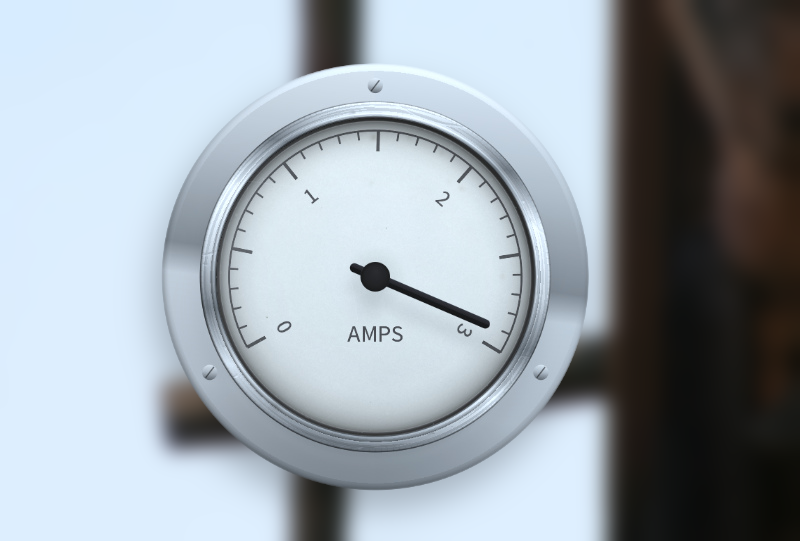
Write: 2.9; A
